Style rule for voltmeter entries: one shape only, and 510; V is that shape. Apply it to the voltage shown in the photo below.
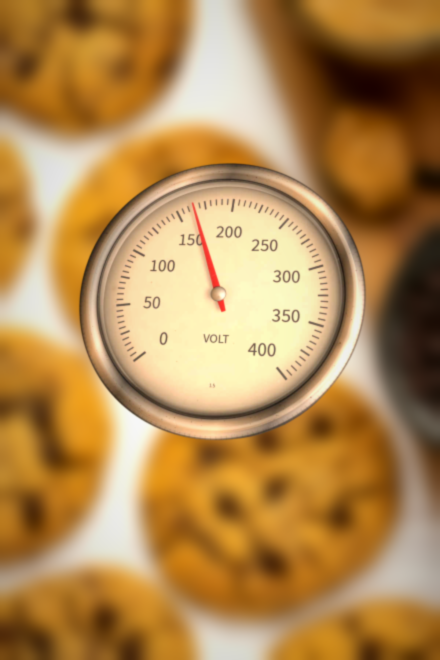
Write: 165; V
